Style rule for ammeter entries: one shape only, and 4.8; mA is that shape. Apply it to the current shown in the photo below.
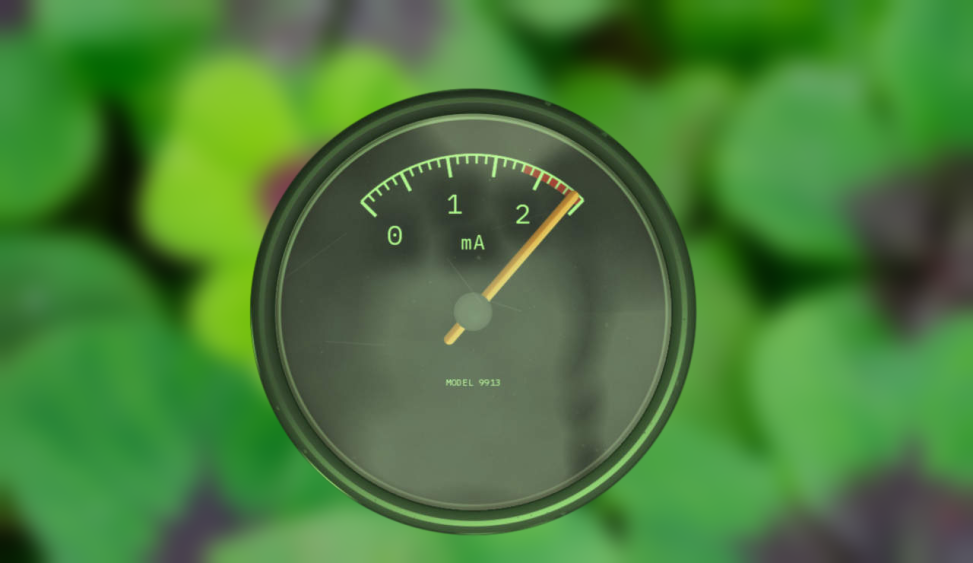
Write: 2.4; mA
